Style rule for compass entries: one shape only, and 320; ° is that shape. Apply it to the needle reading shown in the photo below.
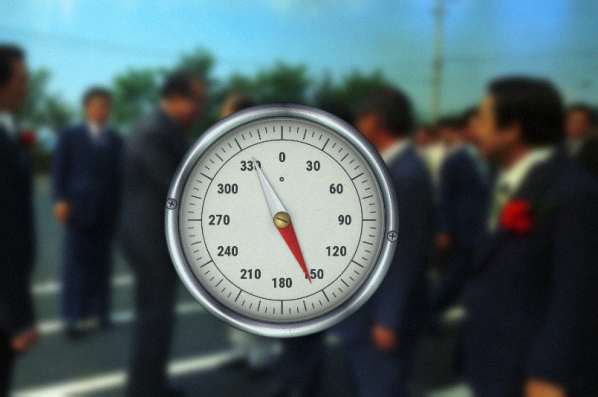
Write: 155; °
